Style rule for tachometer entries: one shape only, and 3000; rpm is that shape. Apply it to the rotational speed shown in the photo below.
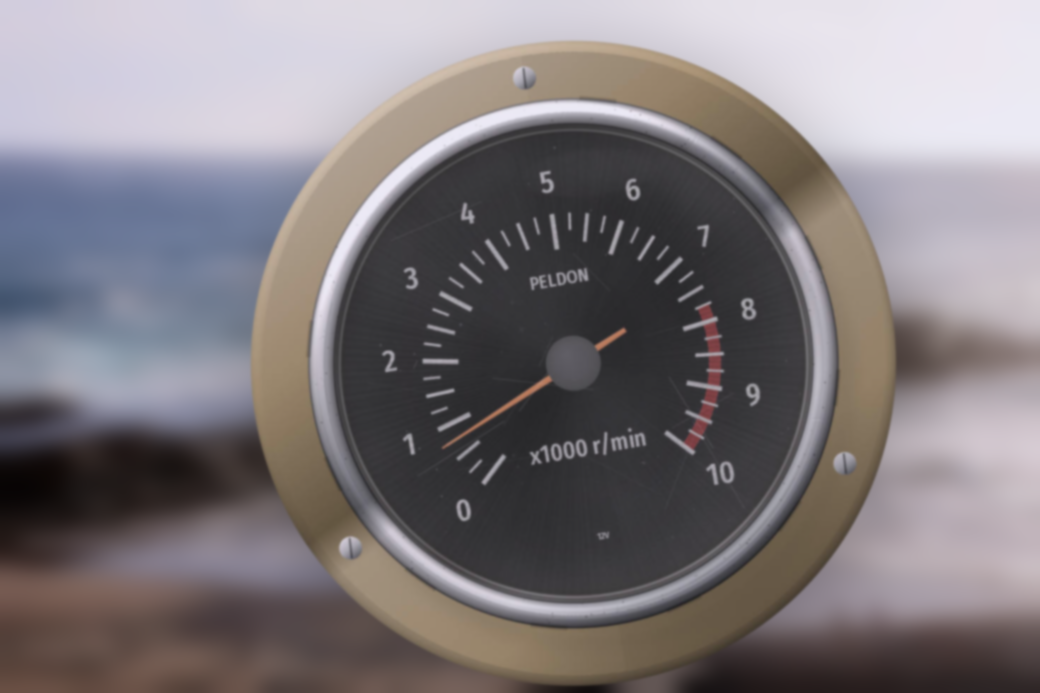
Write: 750; rpm
